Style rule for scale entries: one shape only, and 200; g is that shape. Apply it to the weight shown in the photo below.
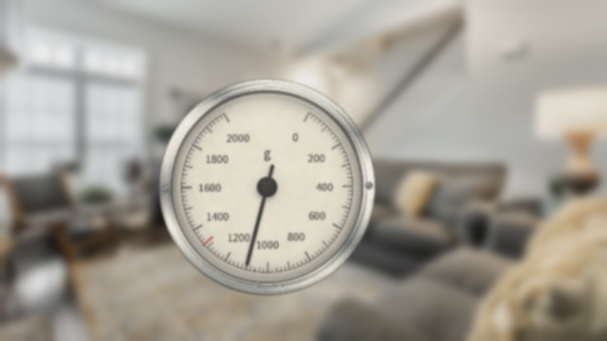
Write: 1100; g
